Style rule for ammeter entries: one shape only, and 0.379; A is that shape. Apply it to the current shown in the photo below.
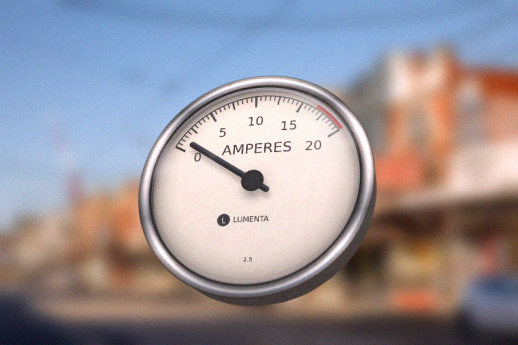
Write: 1; A
